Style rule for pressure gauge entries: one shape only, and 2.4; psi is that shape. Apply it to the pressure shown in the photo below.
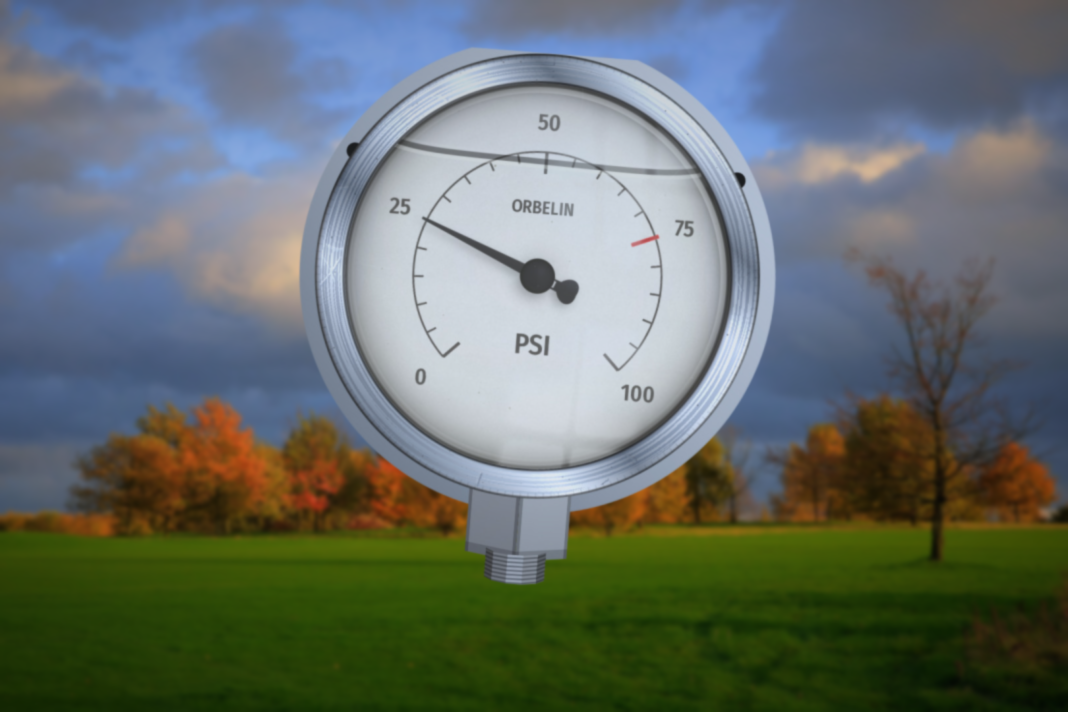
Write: 25; psi
